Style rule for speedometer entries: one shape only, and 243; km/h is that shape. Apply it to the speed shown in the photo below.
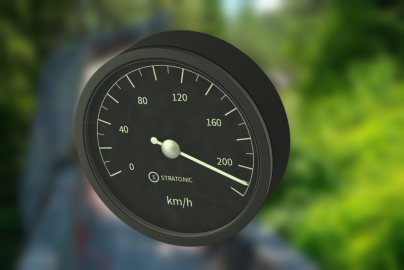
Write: 210; km/h
